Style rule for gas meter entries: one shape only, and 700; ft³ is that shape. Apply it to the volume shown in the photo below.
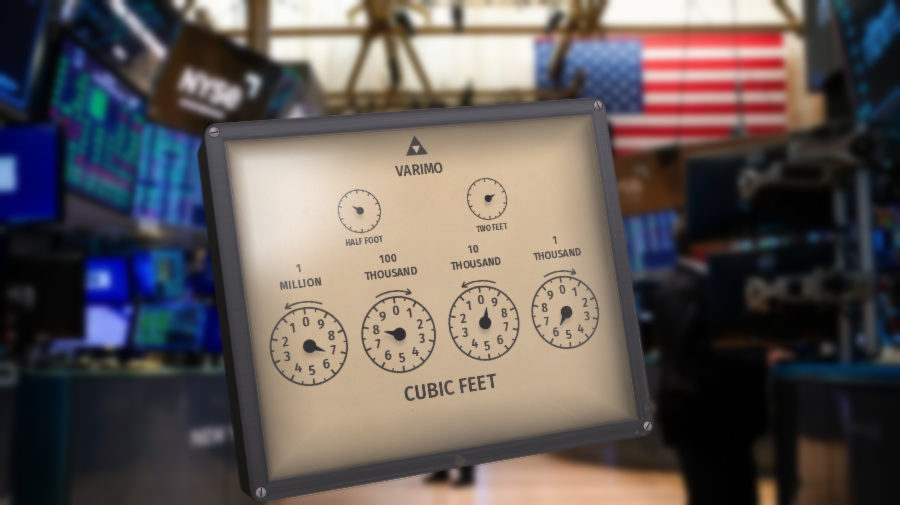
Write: 679600; ft³
